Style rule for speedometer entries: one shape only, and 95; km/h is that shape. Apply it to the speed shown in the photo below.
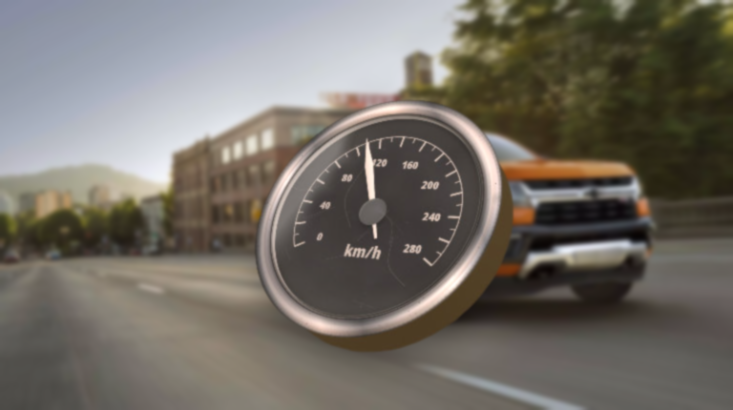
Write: 110; km/h
